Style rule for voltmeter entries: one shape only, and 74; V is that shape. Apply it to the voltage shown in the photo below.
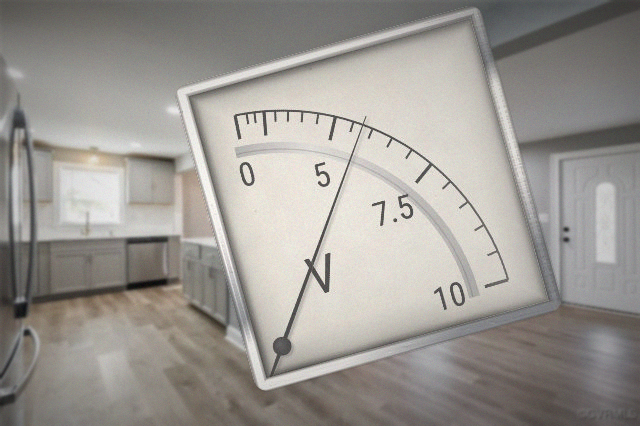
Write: 5.75; V
